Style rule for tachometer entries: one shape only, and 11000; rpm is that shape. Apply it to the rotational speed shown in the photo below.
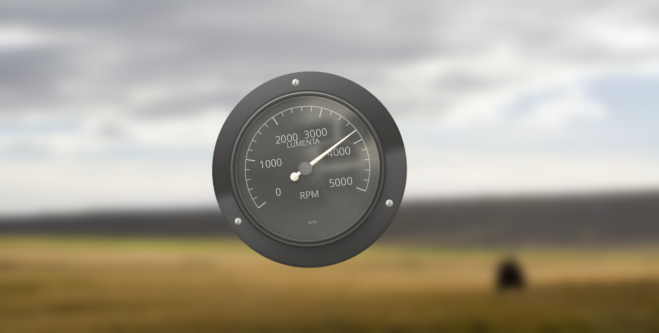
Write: 3800; rpm
